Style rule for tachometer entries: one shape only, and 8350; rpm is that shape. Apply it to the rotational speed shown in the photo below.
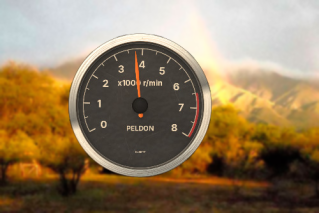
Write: 3750; rpm
